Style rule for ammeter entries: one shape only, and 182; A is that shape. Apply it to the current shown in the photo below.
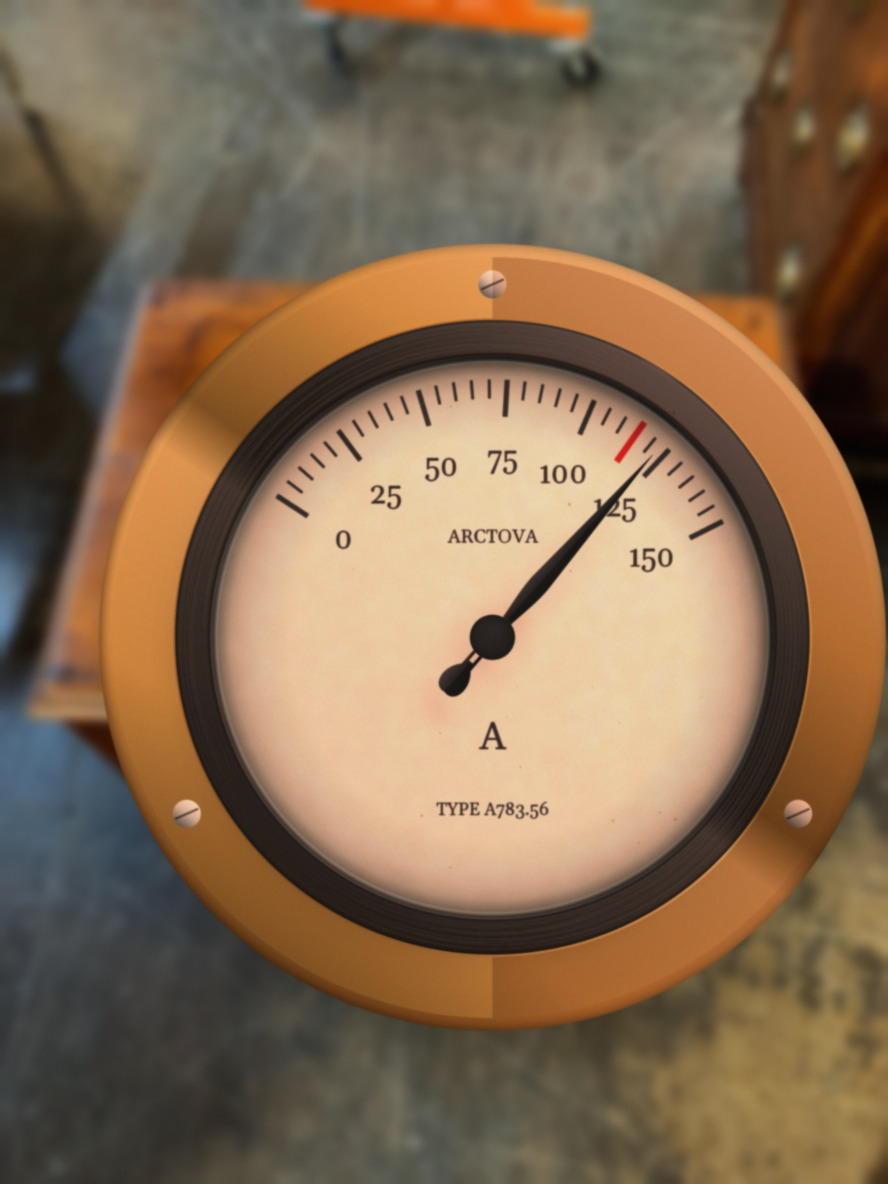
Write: 122.5; A
